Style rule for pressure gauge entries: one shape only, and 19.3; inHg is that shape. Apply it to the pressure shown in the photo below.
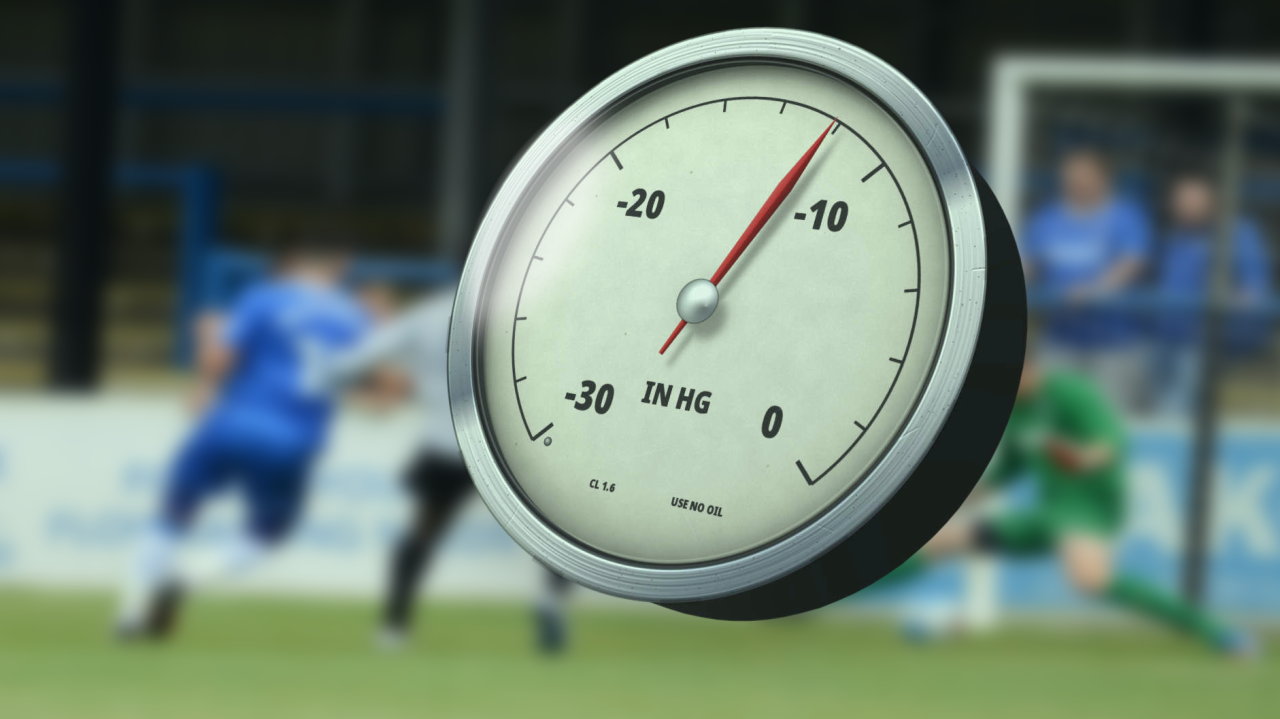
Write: -12; inHg
